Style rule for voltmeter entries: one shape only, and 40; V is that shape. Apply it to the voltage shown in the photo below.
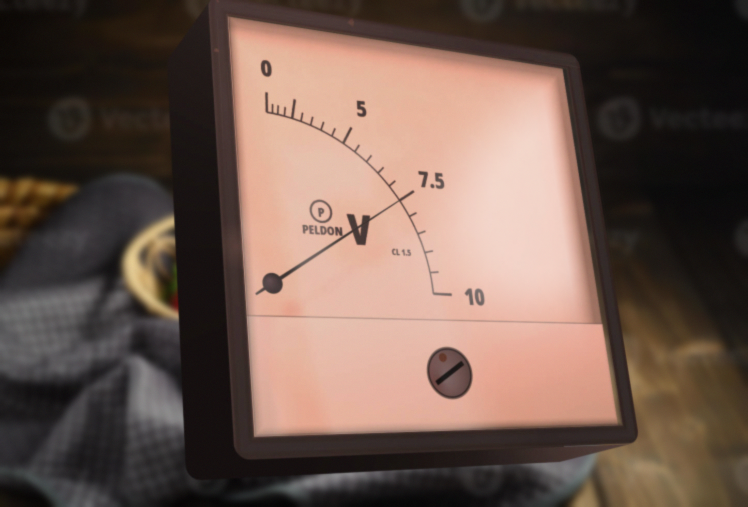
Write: 7.5; V
